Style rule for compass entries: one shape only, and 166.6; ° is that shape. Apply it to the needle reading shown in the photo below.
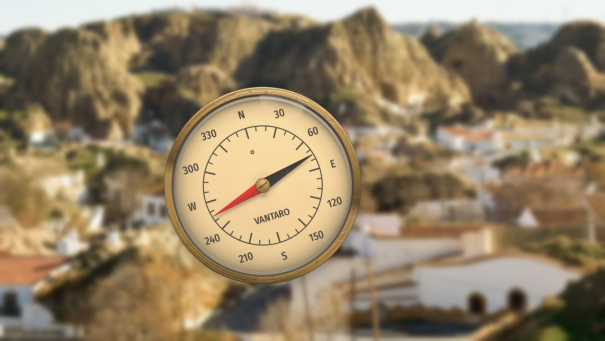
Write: 255; °
